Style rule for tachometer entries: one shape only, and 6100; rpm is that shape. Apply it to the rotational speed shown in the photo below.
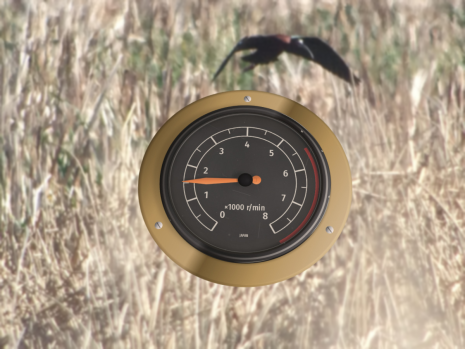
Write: 1500; rpm
